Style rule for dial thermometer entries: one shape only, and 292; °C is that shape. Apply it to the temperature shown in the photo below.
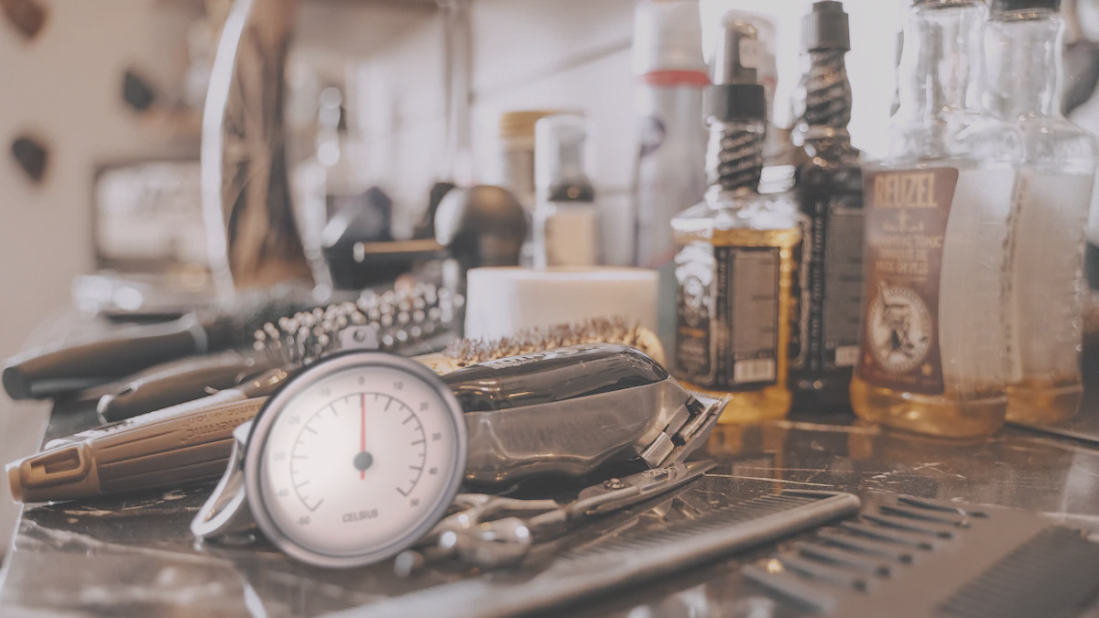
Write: 0; °C
